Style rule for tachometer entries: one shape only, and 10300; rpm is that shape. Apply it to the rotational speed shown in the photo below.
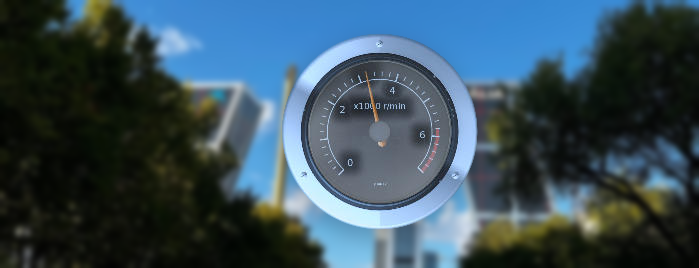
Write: 3200; rpm
